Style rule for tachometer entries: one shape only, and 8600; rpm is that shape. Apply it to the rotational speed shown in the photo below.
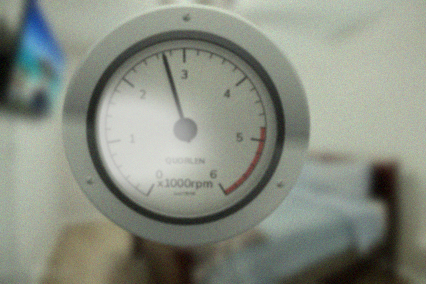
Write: 2700; rpm
